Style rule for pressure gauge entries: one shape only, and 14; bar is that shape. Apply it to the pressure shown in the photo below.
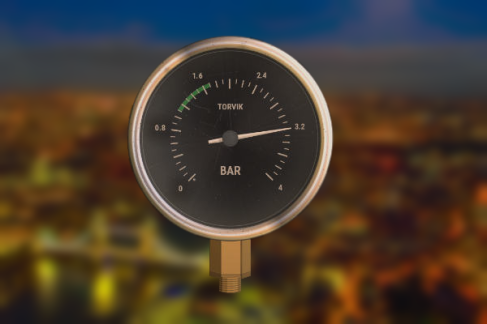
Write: 3.2; bar
